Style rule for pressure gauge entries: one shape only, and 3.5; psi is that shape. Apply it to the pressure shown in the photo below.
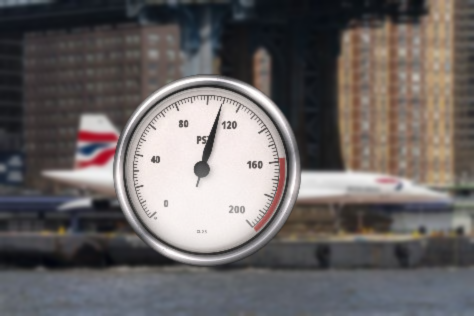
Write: 110; psi
